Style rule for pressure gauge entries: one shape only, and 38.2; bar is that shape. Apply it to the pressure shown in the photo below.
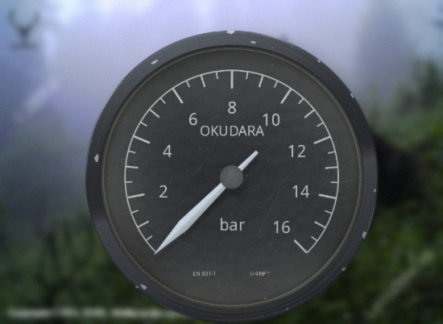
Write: 0; bar
